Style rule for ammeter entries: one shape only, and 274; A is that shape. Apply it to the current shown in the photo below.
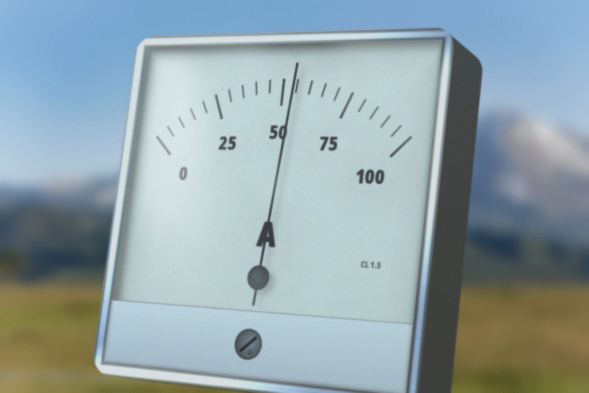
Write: 55; A
